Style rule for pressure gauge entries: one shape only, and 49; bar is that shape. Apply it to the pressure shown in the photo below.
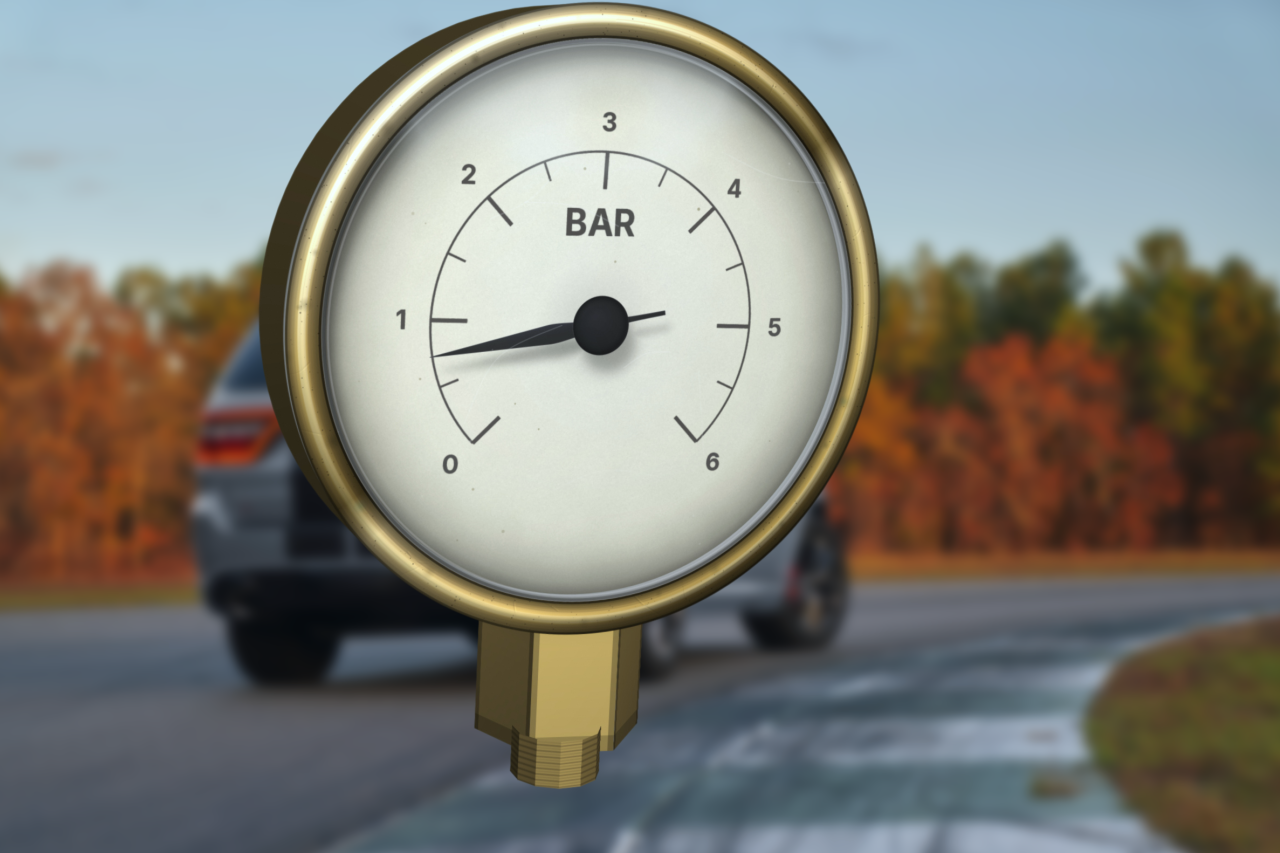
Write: 0.75; bar
